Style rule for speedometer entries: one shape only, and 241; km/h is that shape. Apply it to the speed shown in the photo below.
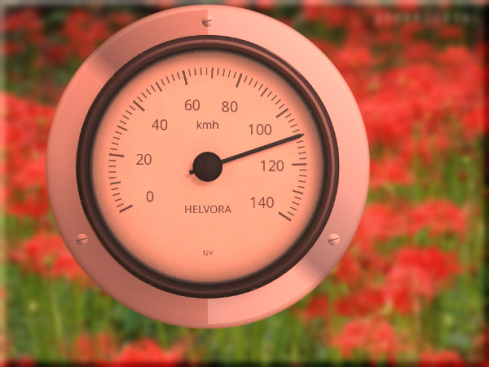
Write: 110; km/h
